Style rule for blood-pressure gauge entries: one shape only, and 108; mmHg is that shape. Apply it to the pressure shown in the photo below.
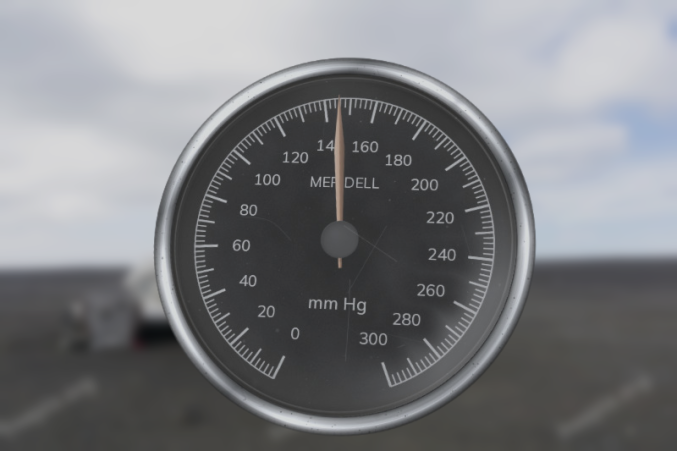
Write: 146; mmHg
